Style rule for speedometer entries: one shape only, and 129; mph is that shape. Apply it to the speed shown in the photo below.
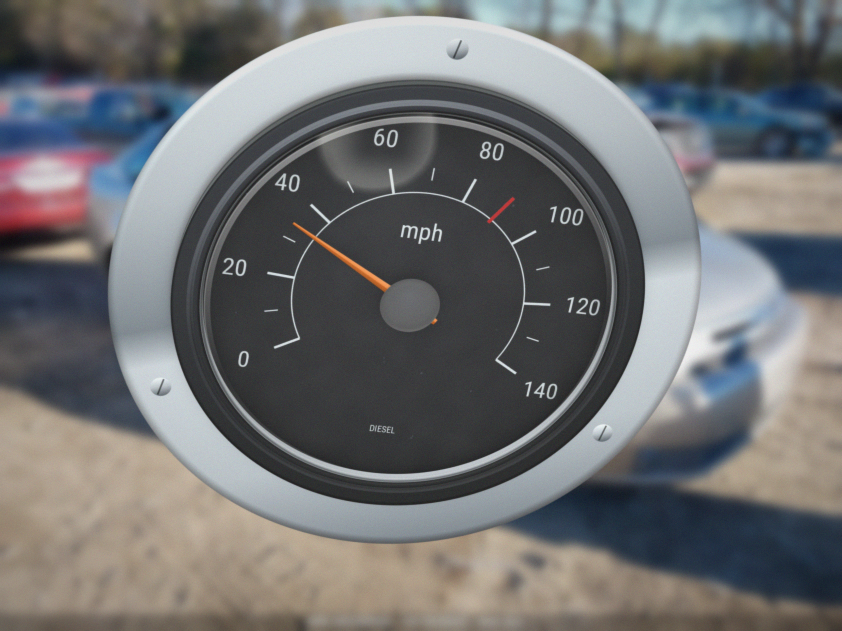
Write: 35; mph
